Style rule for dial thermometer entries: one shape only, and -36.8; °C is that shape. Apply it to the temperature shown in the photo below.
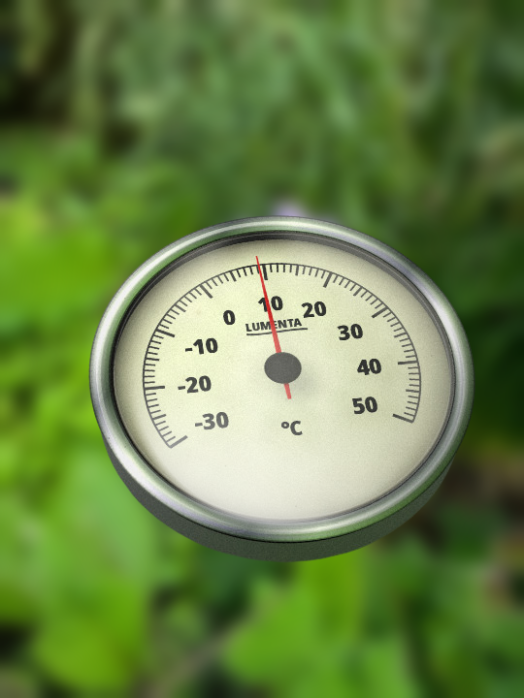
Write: 9; °C
